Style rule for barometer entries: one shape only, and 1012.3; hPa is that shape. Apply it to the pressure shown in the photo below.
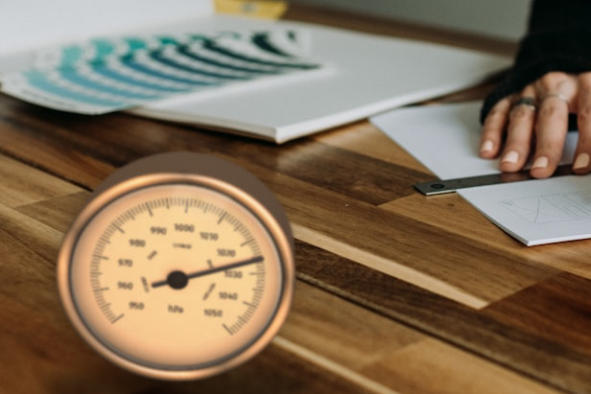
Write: 1025; hPa
